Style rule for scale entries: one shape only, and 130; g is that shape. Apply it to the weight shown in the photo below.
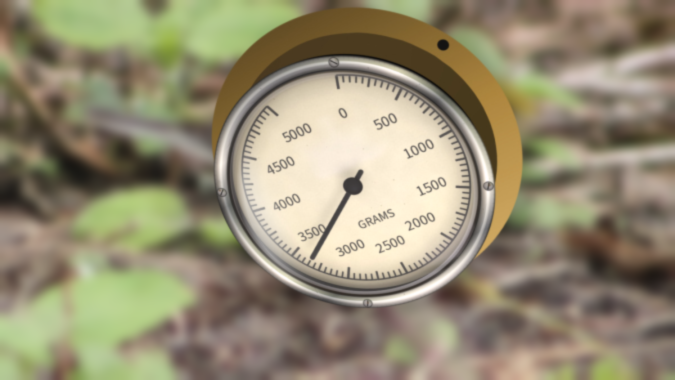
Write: 3350; g
